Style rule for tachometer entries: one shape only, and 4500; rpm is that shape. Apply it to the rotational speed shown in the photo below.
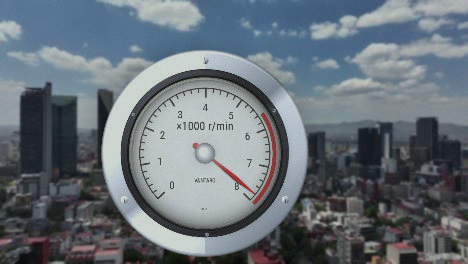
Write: 7800; rpm
